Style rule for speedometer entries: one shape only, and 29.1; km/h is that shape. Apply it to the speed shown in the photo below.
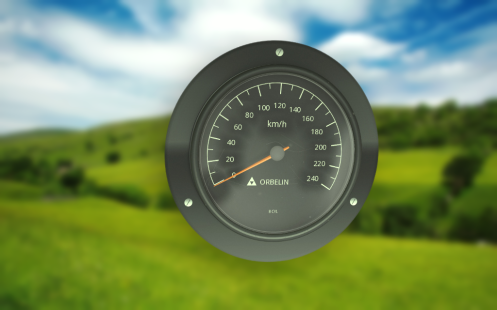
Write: 0; km/h
